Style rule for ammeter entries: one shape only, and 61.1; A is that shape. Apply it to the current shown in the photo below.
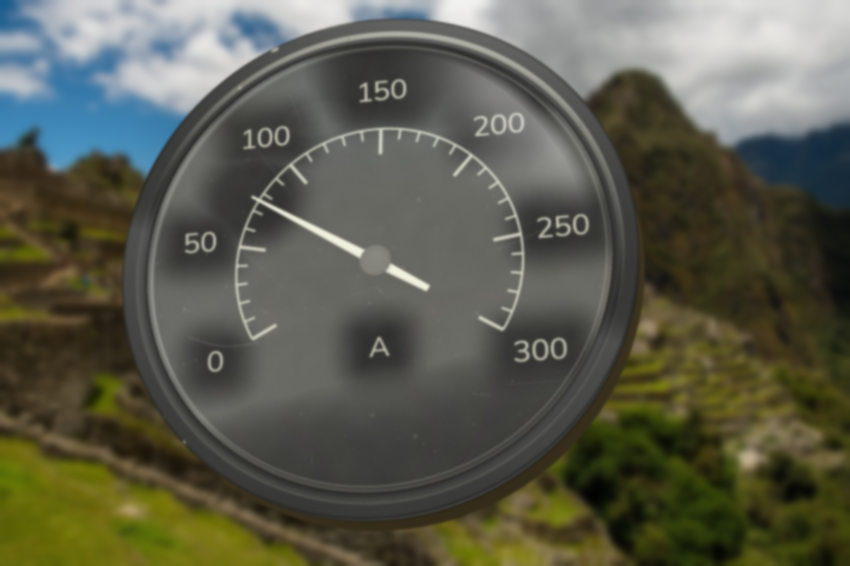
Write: 75; A
